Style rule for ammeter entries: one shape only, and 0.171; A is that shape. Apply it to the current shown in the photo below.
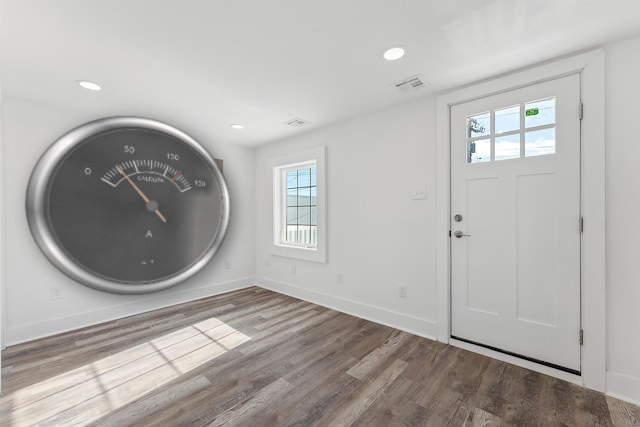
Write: 25; A
